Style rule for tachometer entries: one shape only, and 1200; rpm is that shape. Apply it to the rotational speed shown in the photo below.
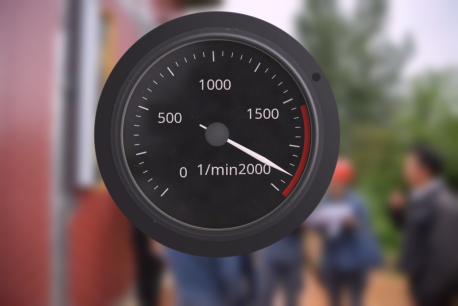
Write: 1900; rpm
